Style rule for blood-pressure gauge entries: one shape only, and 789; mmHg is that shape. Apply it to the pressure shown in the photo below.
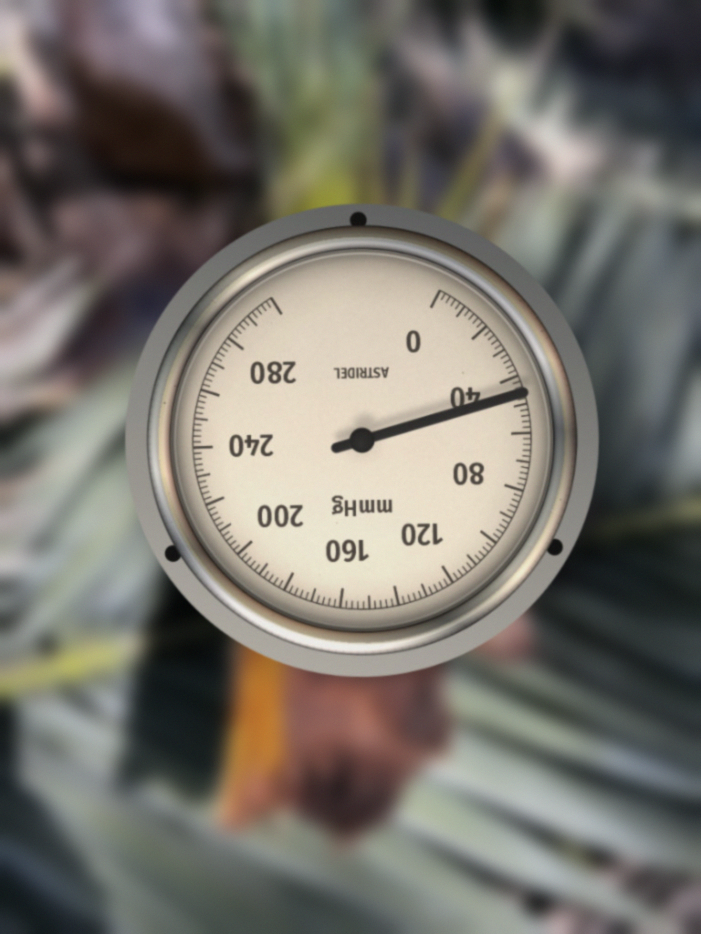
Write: 46; mmHg
